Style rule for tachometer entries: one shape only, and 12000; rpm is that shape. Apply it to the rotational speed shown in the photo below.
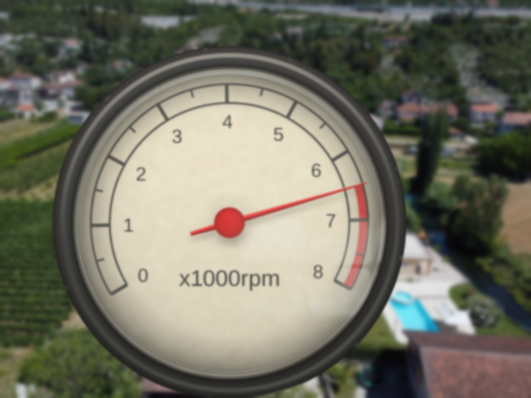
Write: 6500; rpm
